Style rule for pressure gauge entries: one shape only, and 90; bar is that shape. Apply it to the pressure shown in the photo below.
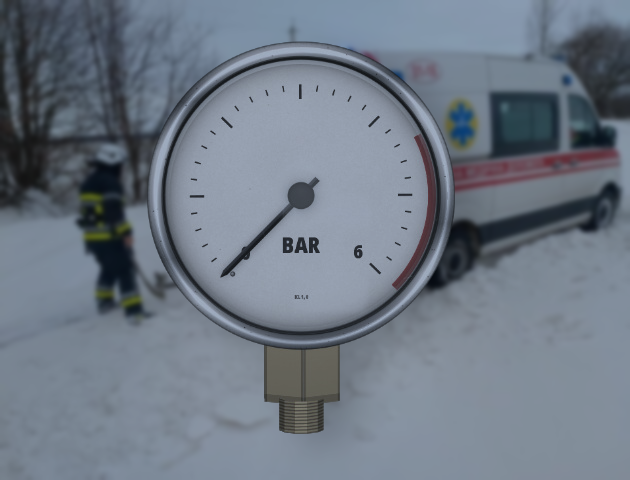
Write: 0; bar
